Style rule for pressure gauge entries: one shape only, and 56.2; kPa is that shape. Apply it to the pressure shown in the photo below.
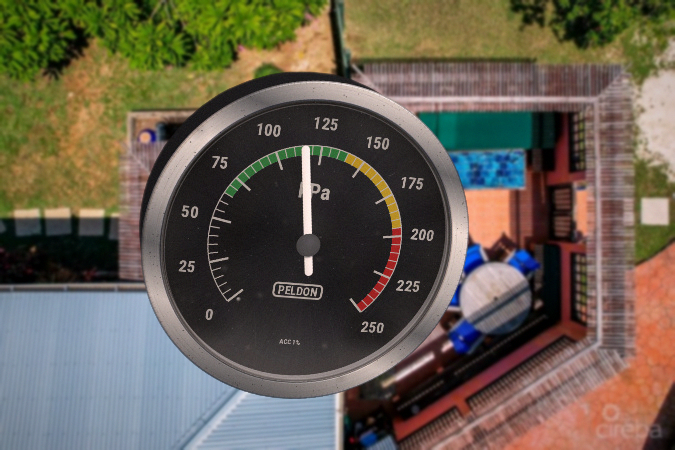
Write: 115; kPa
